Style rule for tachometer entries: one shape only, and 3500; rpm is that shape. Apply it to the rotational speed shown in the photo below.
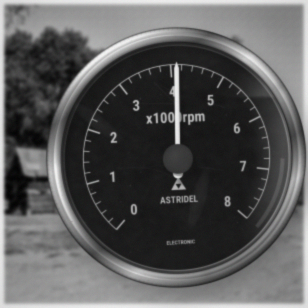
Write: 4100; rpm
